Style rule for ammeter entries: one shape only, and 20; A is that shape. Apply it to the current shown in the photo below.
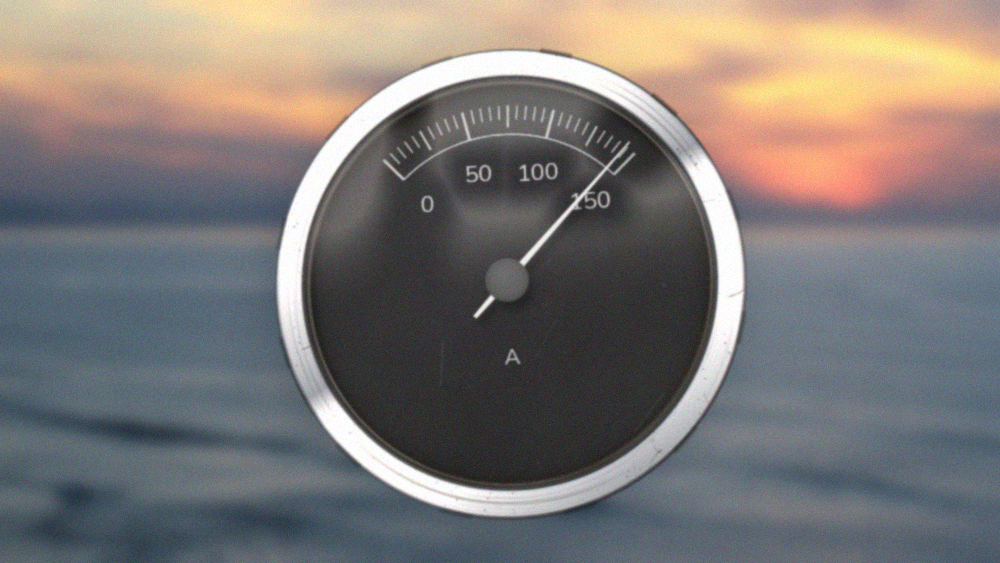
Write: 145; A
